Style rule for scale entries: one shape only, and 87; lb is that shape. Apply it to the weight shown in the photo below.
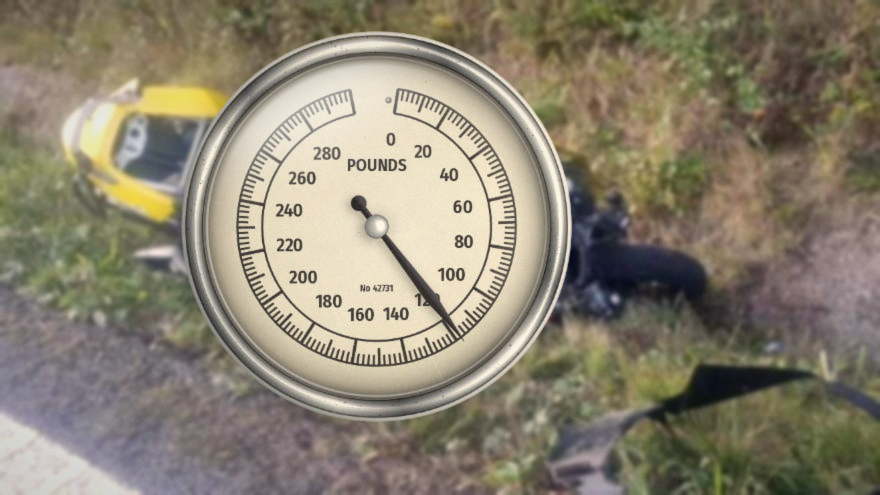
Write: 118; lb
